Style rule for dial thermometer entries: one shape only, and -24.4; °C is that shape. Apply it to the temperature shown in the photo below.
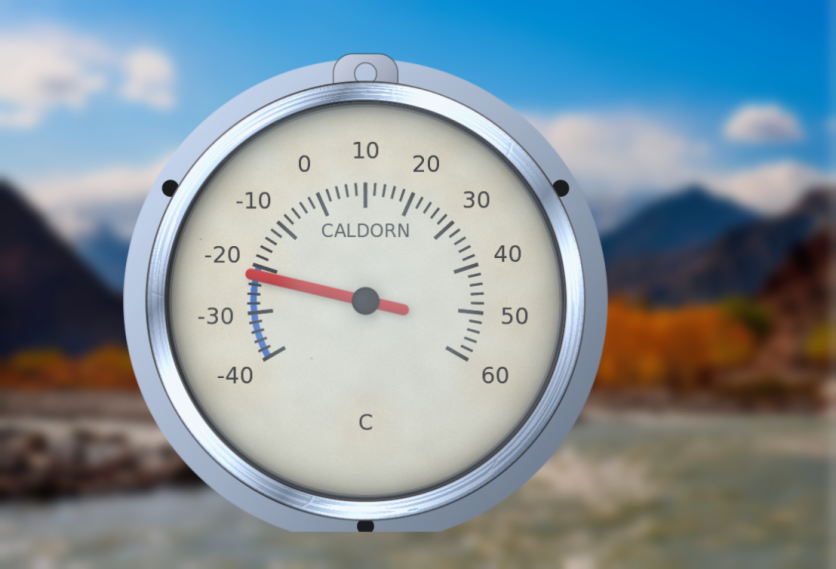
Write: -22; °C
